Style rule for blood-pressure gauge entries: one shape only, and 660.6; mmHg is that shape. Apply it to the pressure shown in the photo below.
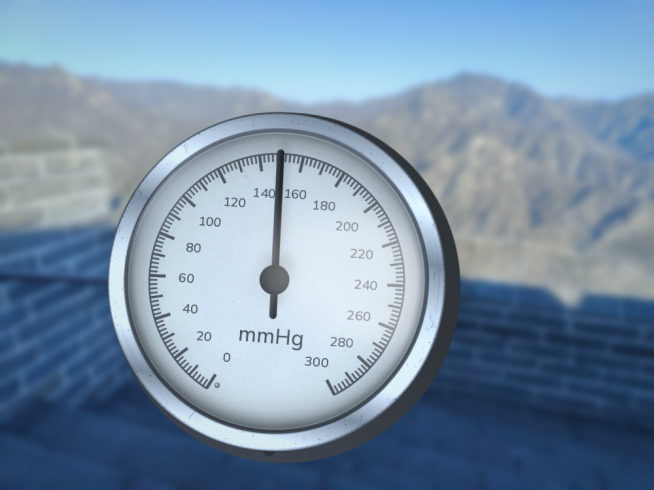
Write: 150; mmHg
